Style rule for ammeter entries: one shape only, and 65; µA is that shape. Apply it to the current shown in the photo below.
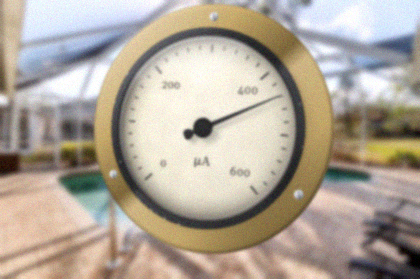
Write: 440; µA
